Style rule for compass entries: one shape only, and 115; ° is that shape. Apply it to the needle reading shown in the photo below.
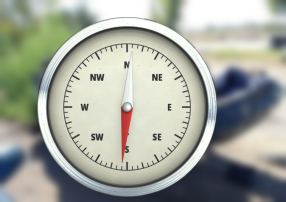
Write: 185; °
